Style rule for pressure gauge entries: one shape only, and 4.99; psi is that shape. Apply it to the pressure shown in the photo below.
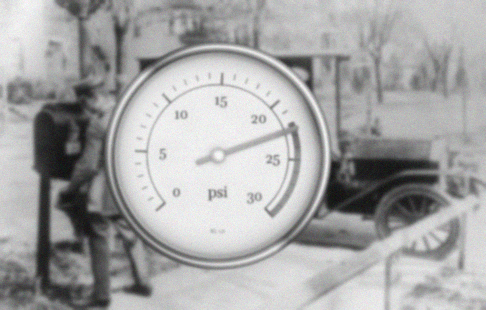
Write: 22.5; psi
